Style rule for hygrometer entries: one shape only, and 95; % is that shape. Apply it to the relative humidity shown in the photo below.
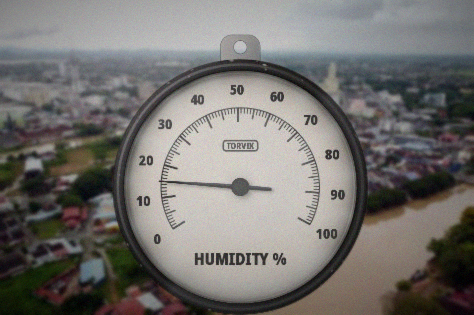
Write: 15; %
